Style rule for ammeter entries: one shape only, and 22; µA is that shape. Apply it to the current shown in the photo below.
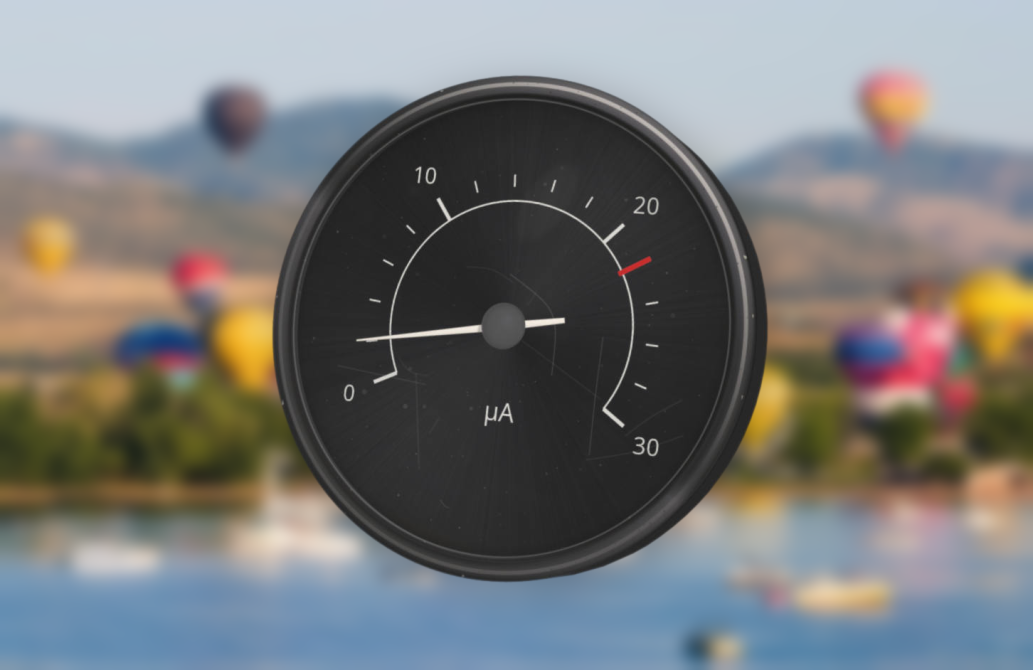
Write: 2; µA
